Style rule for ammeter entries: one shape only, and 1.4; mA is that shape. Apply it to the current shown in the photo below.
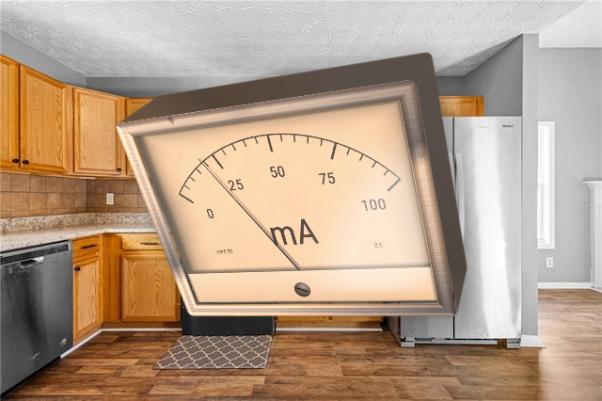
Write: 20; mA
